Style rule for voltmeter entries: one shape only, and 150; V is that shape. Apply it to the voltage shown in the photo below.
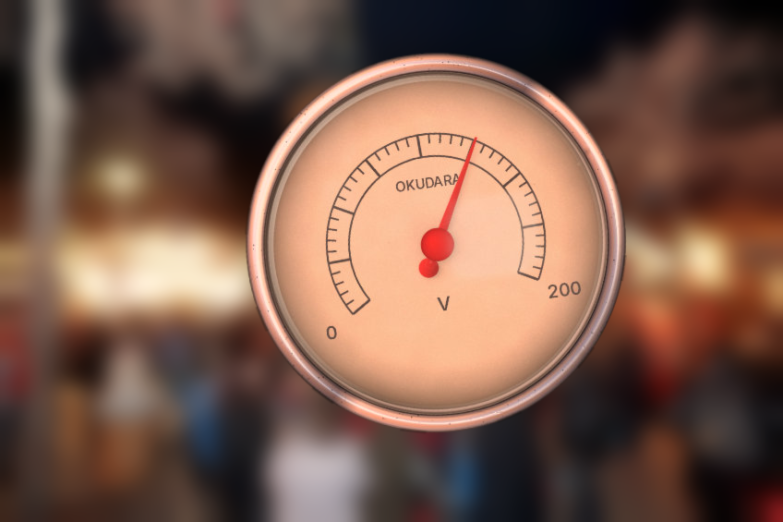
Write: 125; V
